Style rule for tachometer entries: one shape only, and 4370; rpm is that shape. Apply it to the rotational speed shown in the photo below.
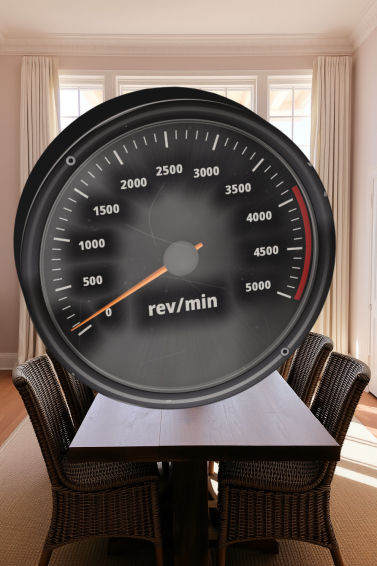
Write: 100; rpm
